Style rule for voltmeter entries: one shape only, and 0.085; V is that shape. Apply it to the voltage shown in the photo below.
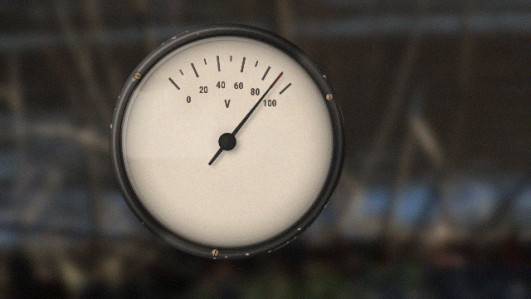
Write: 90; V
